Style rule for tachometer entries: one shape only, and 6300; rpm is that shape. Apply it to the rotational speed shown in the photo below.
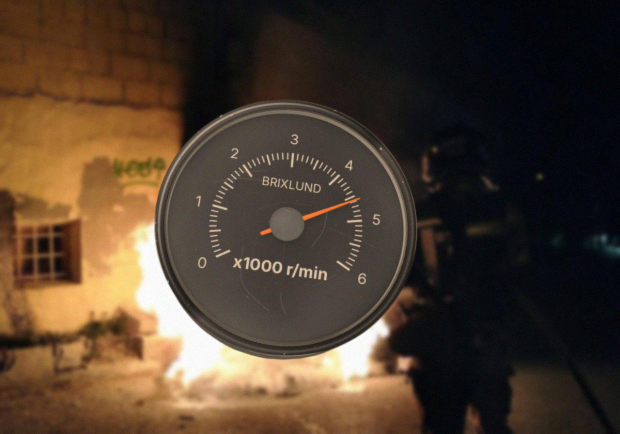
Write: 4600; rpm
